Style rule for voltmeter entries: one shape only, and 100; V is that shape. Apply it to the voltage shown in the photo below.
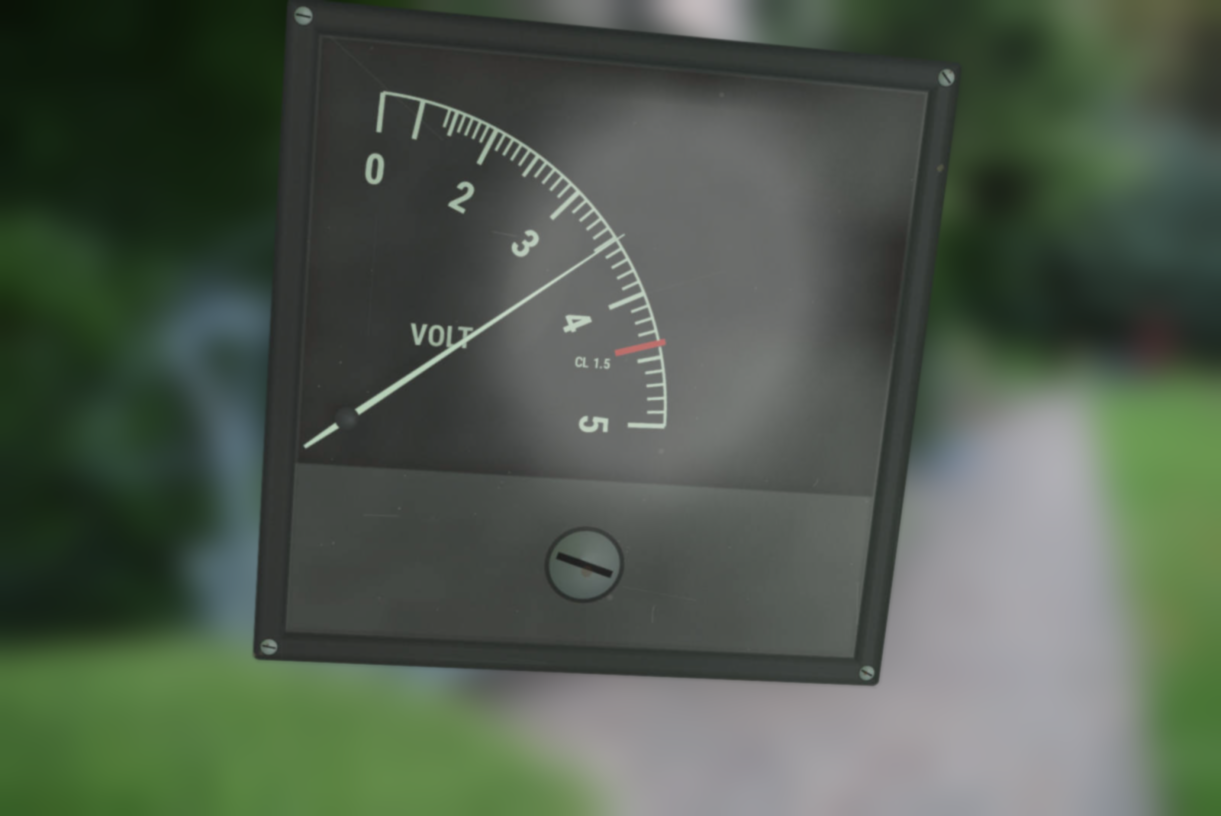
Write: 3.5; V
